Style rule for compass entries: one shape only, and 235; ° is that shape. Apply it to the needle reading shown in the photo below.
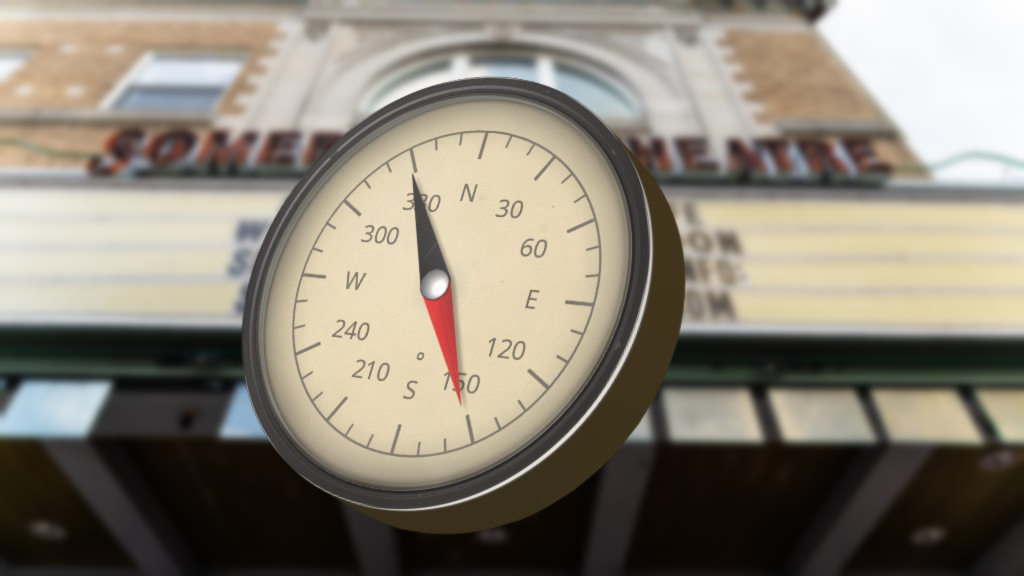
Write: 150; °
